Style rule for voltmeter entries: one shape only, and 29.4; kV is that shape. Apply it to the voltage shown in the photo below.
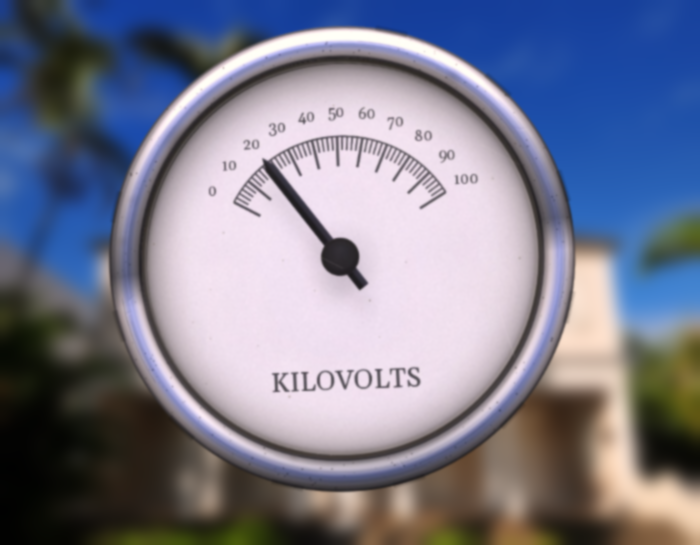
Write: 20; kV
